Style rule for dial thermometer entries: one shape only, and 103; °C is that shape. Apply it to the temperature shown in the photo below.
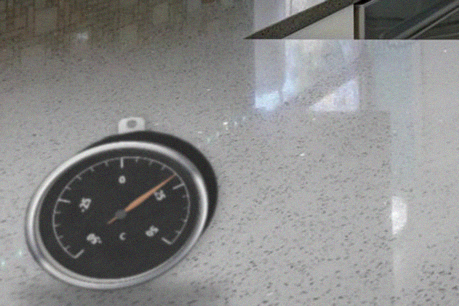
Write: 20; °C
